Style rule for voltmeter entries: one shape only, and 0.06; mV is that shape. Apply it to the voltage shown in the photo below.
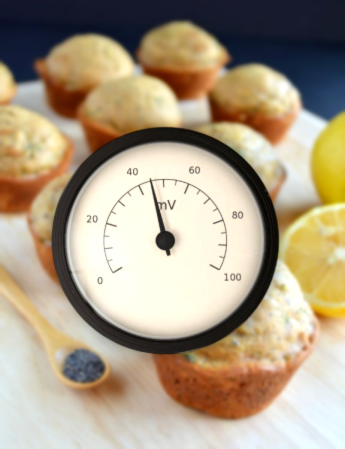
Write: 45; mV
